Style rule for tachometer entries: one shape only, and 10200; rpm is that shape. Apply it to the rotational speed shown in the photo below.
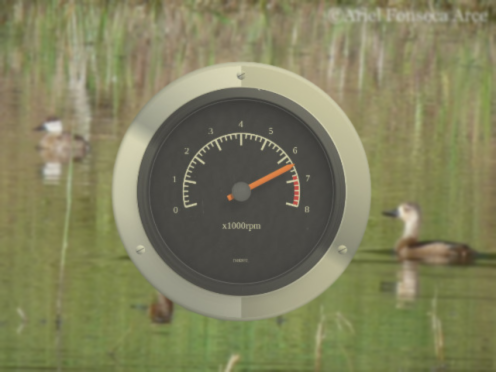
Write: 6400; rpm
